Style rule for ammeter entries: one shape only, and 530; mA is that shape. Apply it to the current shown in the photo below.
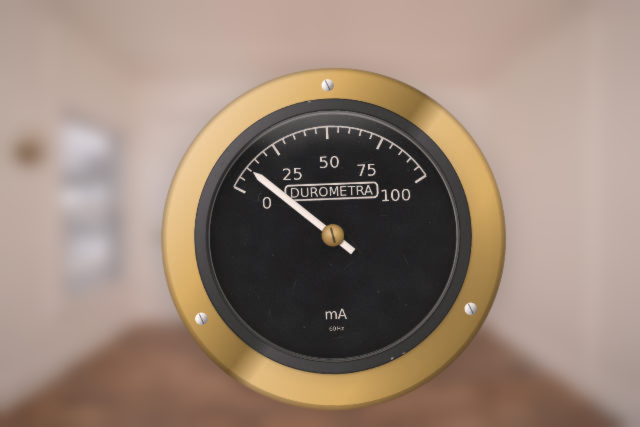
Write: 10; mA
